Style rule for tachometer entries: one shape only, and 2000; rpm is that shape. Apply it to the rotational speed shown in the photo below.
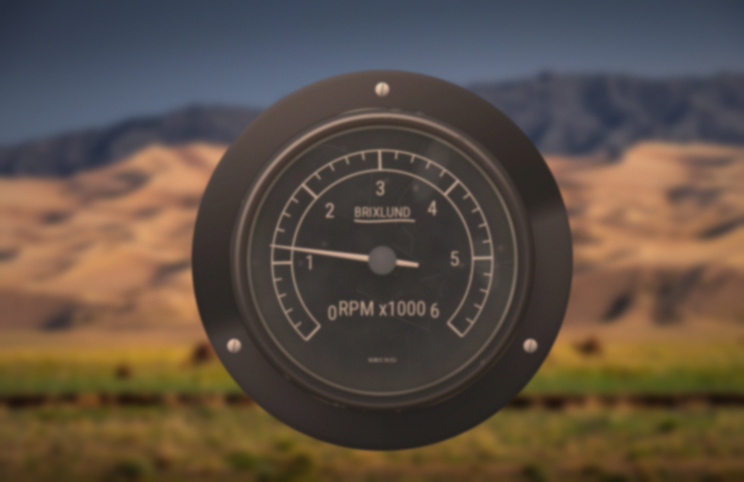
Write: 1200; rpm
